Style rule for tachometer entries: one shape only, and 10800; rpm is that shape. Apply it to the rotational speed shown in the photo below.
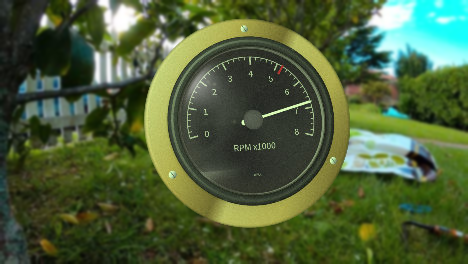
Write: 6800; rpm
